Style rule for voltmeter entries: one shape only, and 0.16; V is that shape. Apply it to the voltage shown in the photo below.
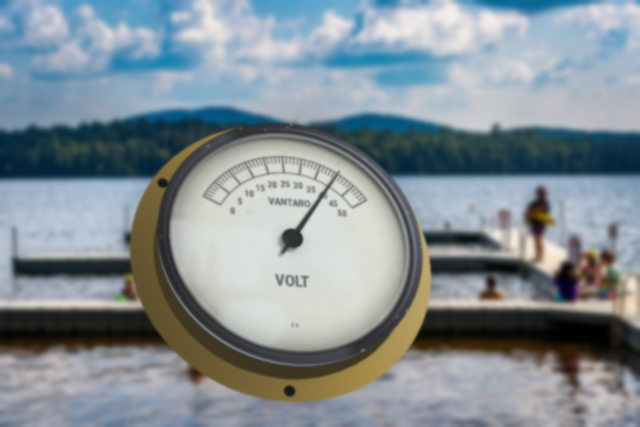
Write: 40; V
